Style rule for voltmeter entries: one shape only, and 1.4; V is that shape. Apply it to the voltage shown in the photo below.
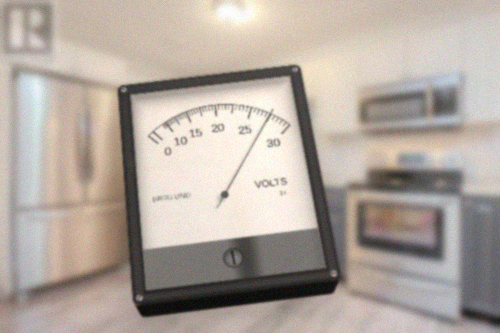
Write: 27.5; V
